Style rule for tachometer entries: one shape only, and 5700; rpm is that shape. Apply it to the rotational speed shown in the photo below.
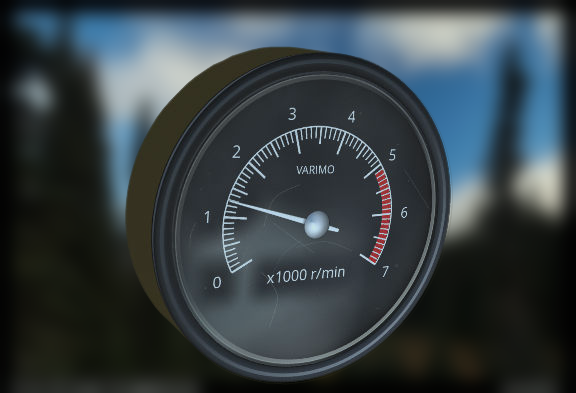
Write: 1300; rpm
